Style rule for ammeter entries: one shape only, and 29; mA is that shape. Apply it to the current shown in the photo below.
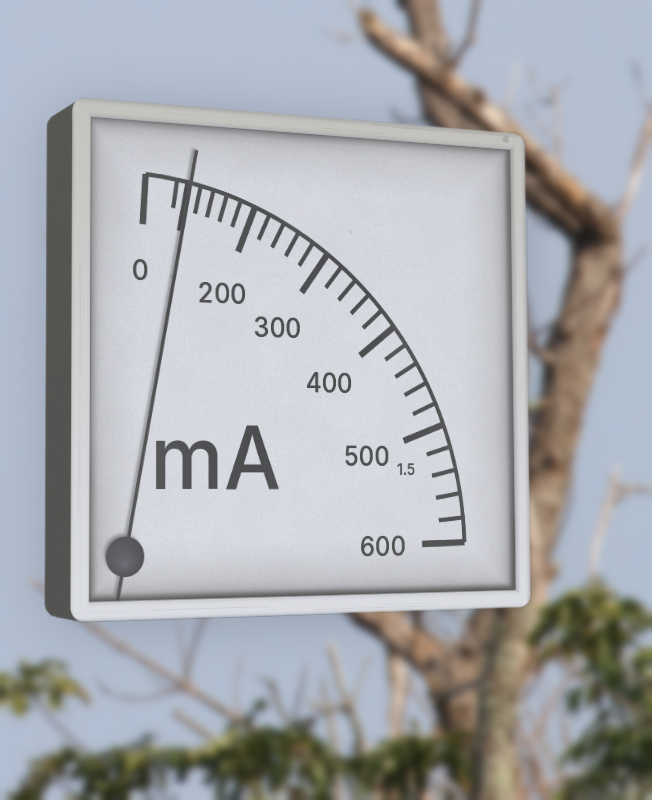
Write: 100; mA
